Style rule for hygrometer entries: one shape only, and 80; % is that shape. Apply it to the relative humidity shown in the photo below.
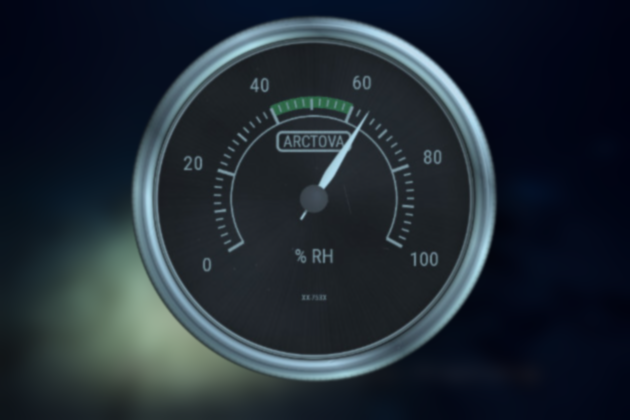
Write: 64; %
